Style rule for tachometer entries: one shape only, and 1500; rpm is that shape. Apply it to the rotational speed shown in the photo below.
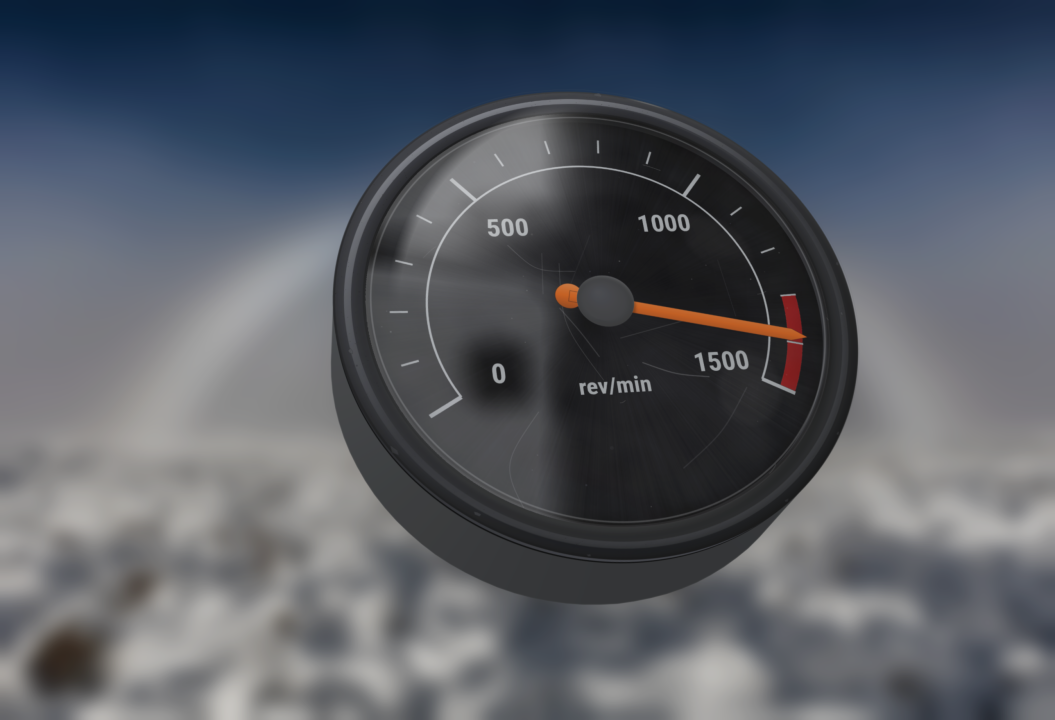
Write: 1400; rpm
